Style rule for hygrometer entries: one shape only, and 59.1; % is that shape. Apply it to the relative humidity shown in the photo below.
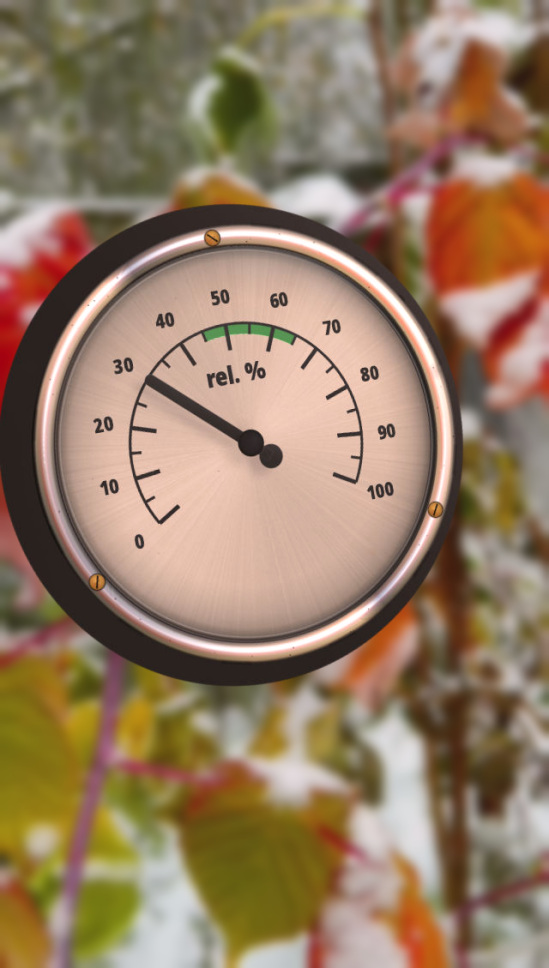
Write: 30; %
